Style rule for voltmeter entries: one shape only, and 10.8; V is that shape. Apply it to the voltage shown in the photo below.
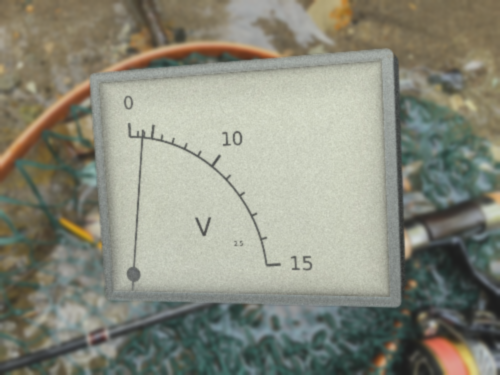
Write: 4; V
